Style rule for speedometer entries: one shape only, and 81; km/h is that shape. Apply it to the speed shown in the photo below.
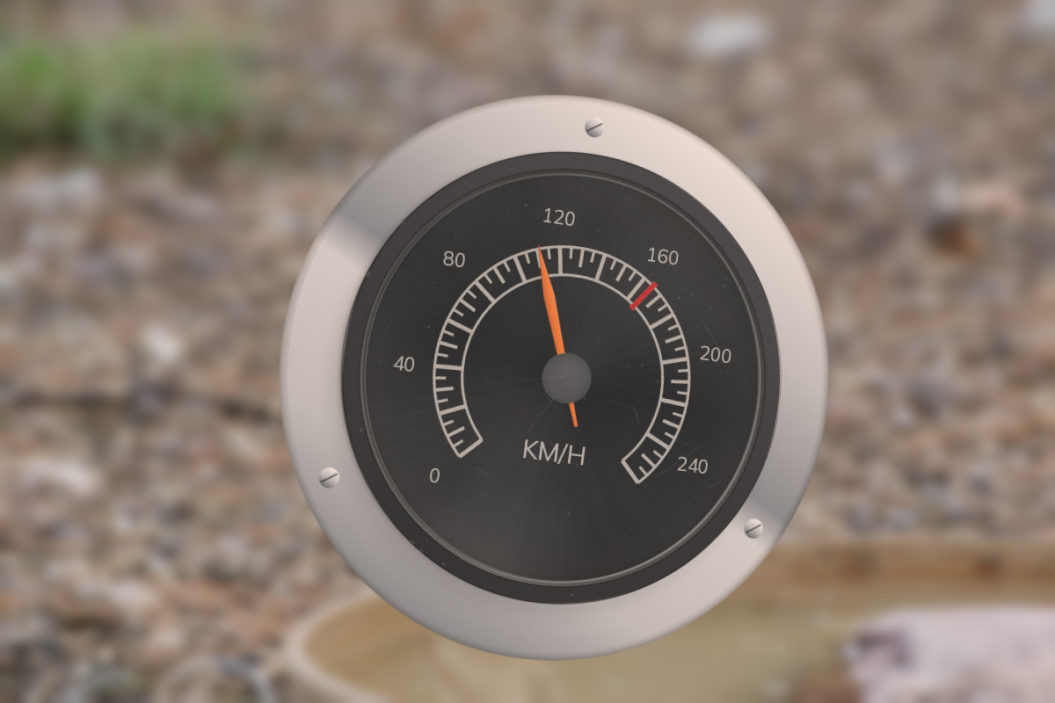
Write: 110; km/h
